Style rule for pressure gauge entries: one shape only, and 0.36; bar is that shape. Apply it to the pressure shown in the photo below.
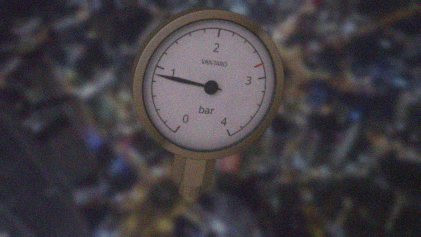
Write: 0.9; bar
